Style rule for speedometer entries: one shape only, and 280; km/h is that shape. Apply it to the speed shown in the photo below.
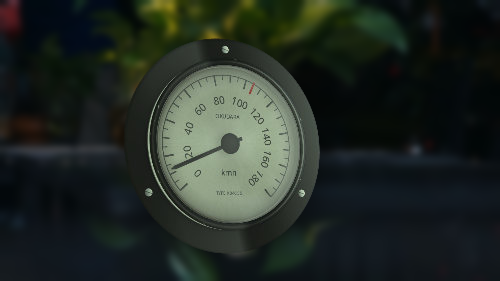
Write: 12.5; km/h
